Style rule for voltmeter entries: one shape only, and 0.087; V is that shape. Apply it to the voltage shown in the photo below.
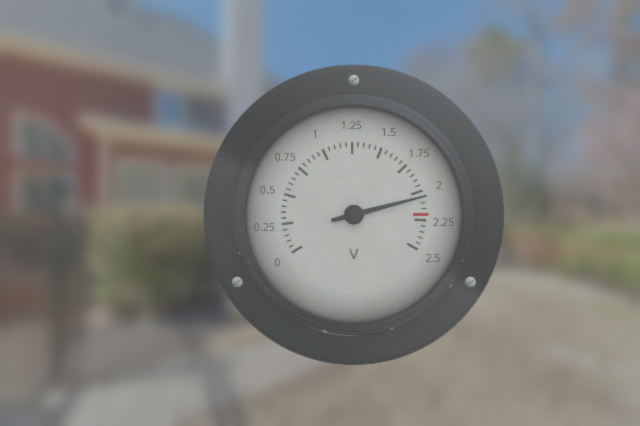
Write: 2.05; V
